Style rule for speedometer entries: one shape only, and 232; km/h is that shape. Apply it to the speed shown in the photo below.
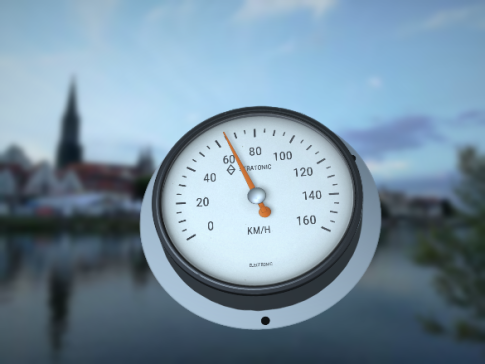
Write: 65; km/h
